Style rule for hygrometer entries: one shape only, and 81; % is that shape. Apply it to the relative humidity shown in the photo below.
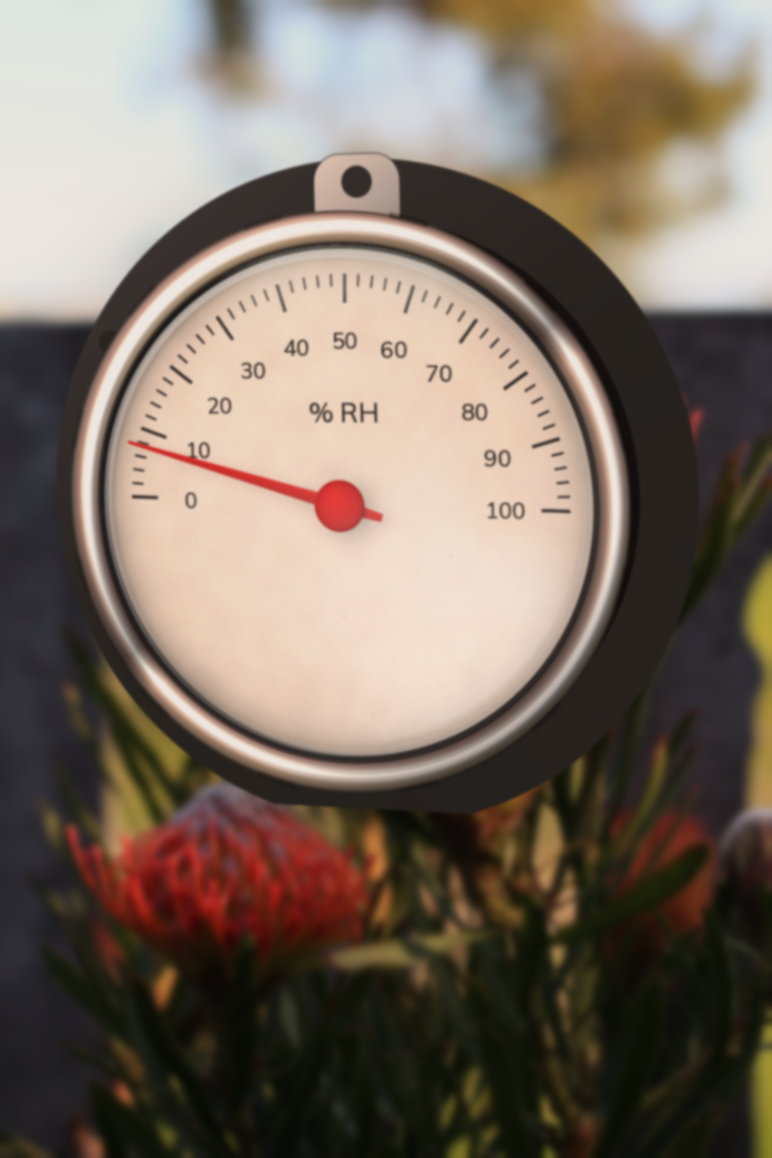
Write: 8; %
